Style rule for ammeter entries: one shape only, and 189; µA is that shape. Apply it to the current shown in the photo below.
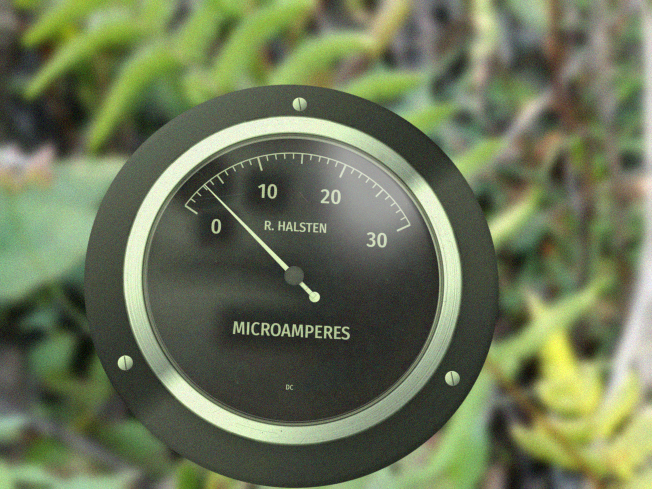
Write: 3; µA
